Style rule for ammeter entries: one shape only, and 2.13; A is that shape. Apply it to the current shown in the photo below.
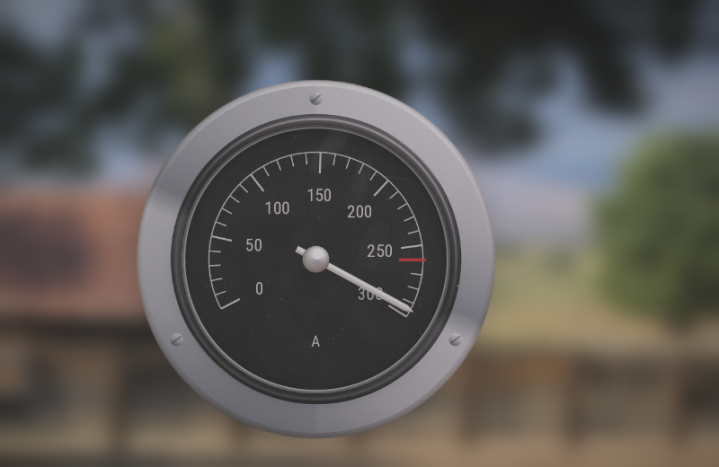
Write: 295; A
